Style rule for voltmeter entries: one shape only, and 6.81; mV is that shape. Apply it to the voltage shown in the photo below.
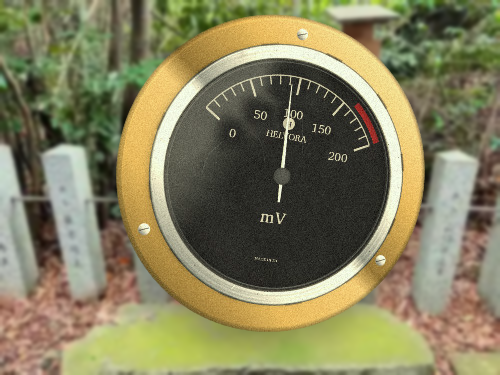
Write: 90; mV
